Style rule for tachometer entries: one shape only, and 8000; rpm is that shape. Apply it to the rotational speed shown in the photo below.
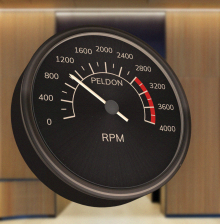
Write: 1000; rpm
